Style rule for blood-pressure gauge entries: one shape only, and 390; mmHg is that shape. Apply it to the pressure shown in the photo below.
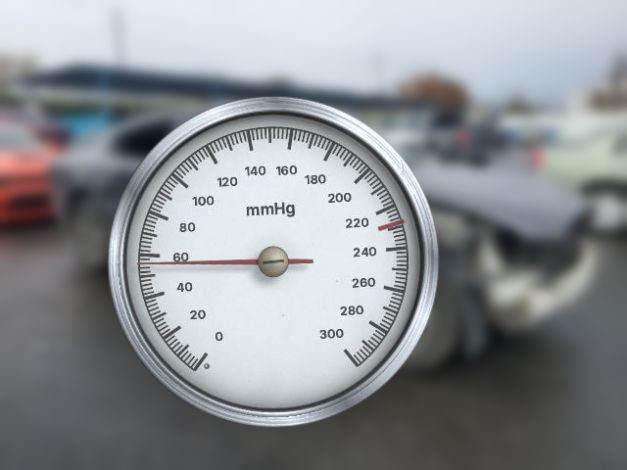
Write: 56; mmHg
